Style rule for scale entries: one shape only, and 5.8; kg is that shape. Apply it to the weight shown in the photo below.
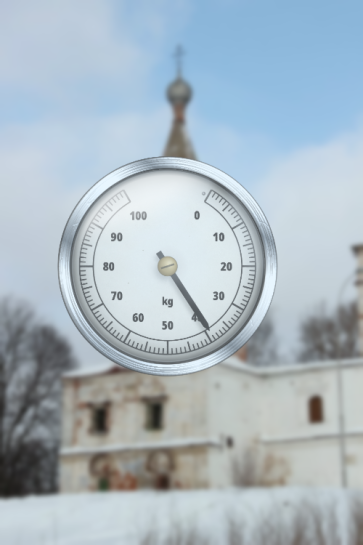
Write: 39; kg
